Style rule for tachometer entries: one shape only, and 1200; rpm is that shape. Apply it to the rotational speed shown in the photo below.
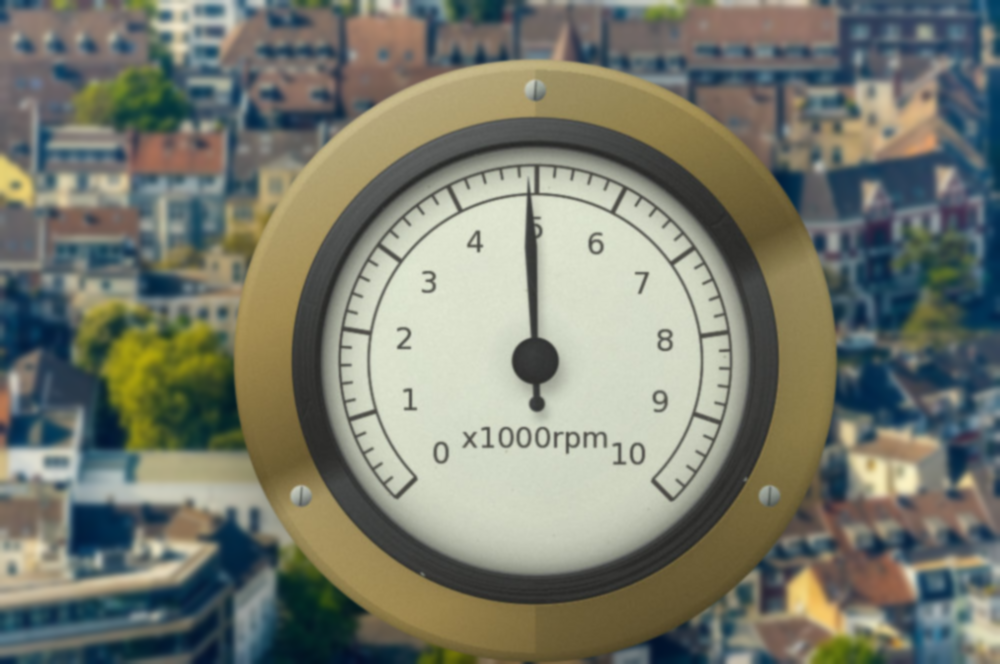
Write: 4900; rpm
